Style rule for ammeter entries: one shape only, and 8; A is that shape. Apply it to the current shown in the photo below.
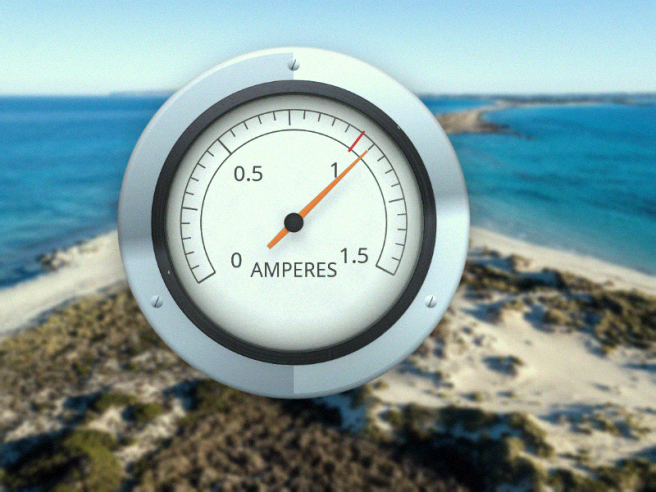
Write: 1.05; A
